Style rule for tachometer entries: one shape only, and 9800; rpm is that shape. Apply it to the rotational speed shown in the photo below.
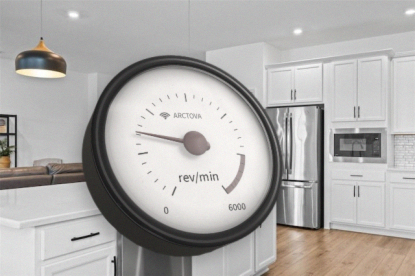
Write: 1400; rpm
